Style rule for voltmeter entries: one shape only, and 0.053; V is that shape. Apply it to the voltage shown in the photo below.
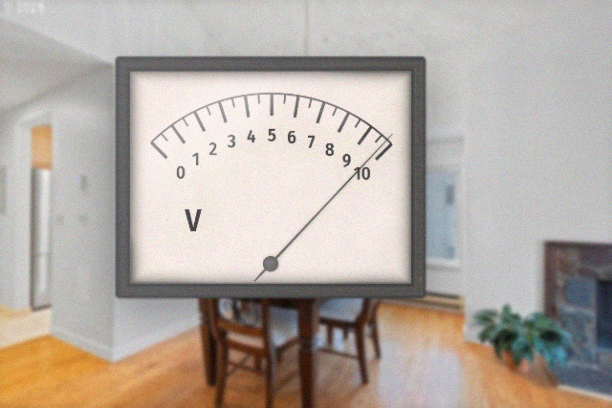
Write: 9.75; V
